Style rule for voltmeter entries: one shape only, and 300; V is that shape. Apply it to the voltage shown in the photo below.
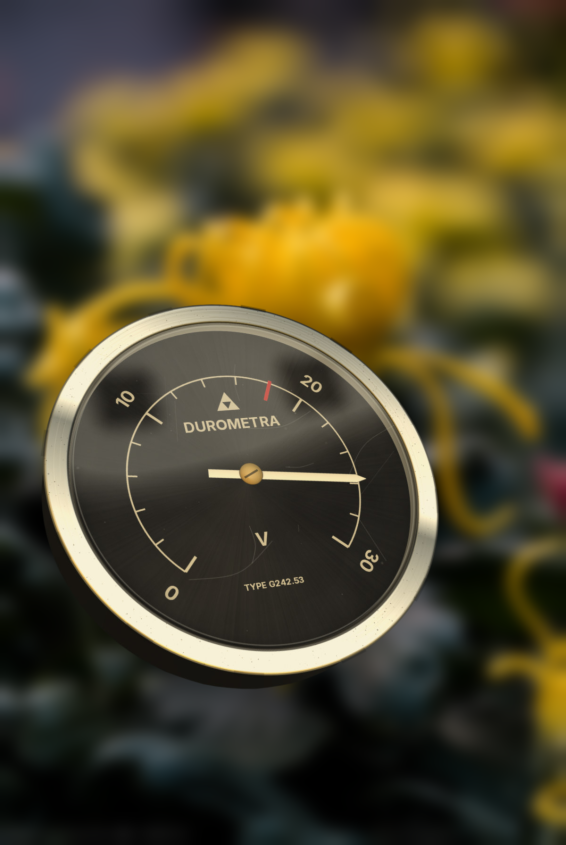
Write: 26; V
